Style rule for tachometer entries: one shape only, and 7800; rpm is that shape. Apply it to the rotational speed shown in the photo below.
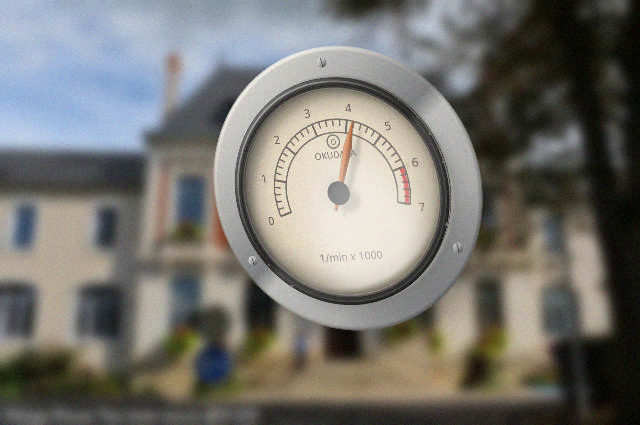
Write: 4200; rpm
